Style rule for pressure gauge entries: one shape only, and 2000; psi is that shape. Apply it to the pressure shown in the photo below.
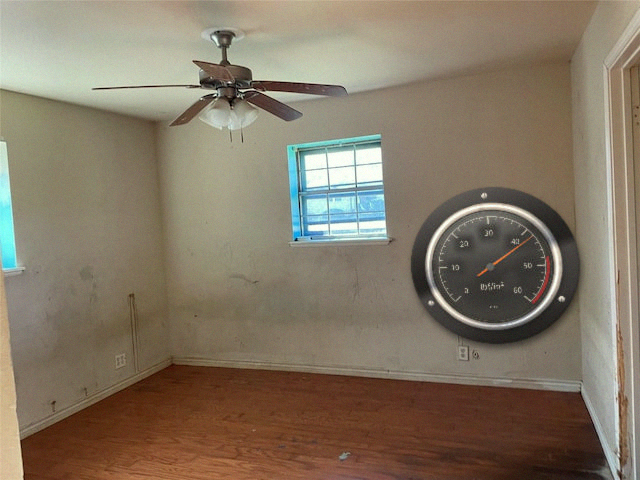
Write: 42; psi
